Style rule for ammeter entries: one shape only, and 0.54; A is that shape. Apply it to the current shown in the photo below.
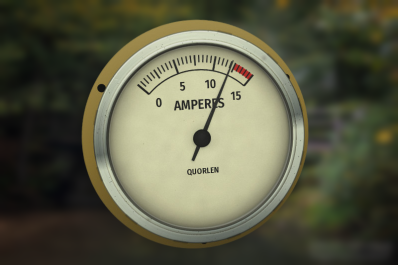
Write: 12; A
